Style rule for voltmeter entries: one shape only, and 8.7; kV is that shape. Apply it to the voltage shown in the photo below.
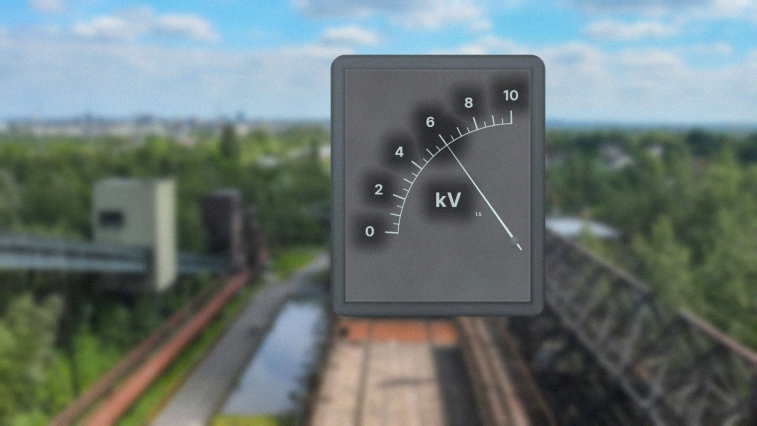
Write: 6; kV
